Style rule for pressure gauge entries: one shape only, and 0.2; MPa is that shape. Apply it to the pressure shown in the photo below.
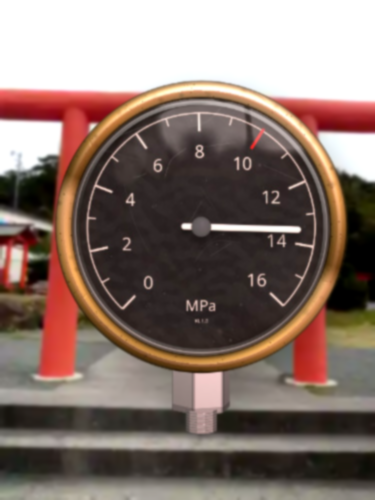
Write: 13.5; MPa
